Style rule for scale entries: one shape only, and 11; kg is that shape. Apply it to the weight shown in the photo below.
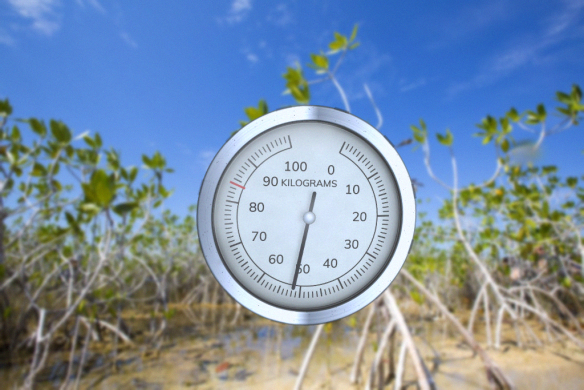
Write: 52; kg
